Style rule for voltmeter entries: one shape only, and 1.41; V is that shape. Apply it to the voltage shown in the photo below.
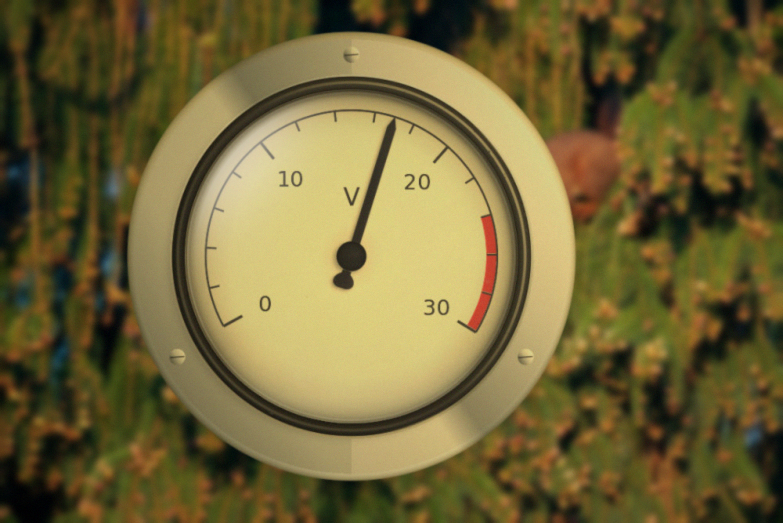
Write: 17; V
